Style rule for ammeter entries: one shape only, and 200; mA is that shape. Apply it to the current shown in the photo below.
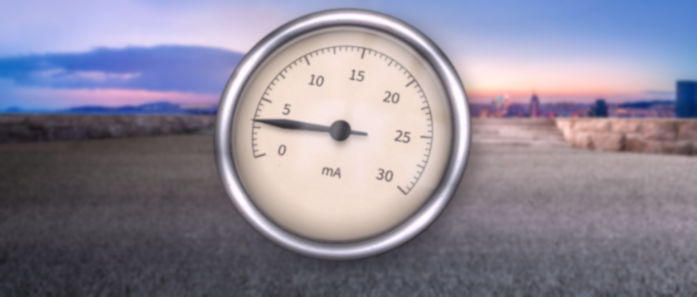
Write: 3; mA
